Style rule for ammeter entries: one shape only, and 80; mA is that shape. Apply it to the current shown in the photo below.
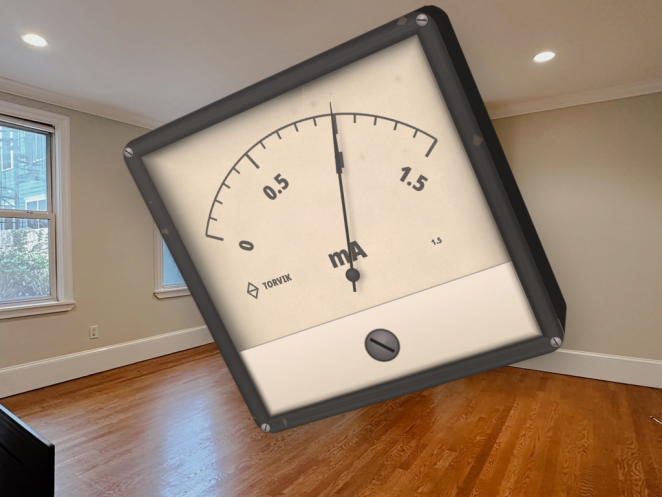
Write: 1; mA
